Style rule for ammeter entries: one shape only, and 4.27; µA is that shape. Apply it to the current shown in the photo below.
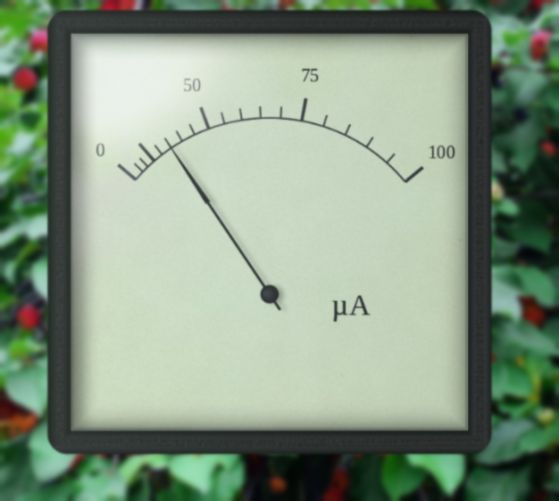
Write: 35; µA
